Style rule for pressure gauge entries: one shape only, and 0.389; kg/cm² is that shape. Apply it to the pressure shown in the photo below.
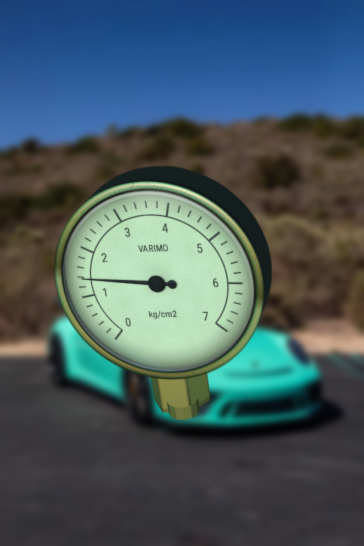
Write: 1.4; kg/cm²
